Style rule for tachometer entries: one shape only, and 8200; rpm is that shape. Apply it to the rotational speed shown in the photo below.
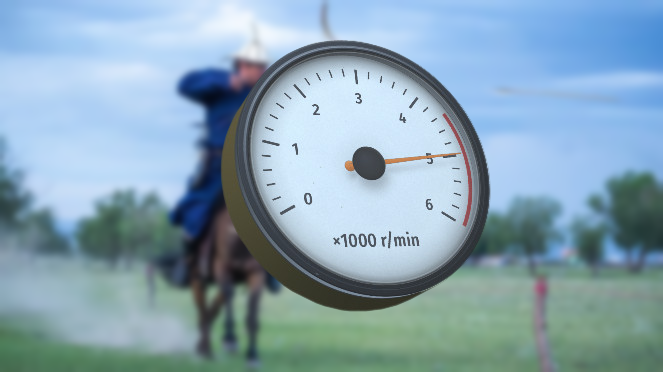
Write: 5000; rpm
